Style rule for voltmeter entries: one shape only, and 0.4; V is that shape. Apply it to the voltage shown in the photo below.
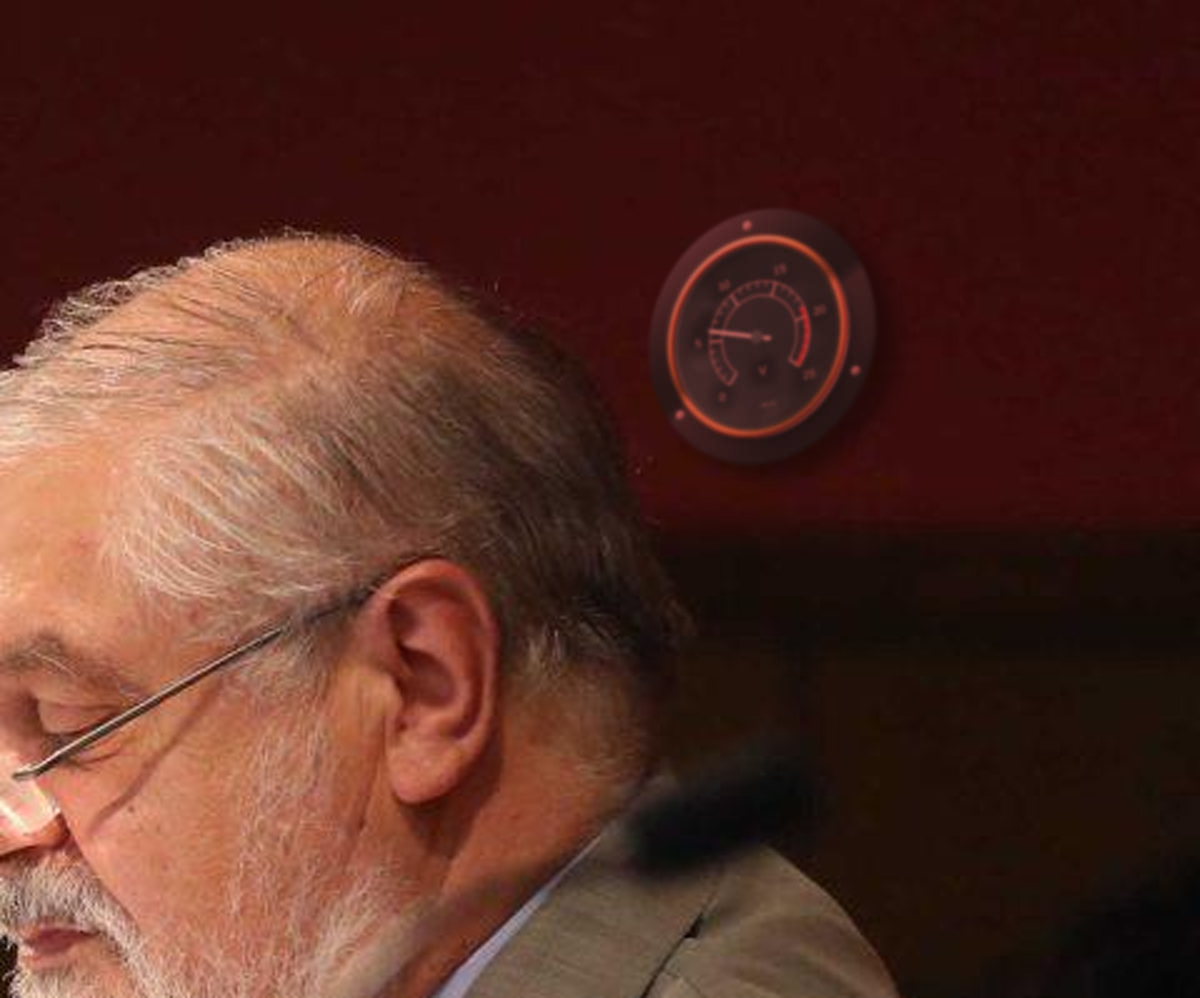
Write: 6; V
